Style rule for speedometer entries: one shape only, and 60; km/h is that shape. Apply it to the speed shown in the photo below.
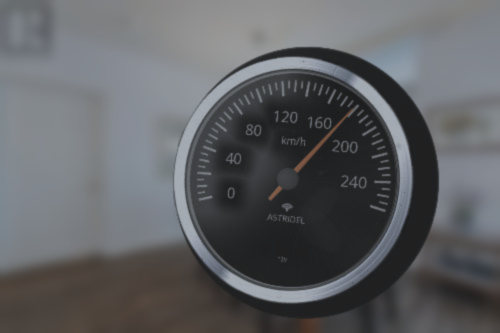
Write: 180; km/h
